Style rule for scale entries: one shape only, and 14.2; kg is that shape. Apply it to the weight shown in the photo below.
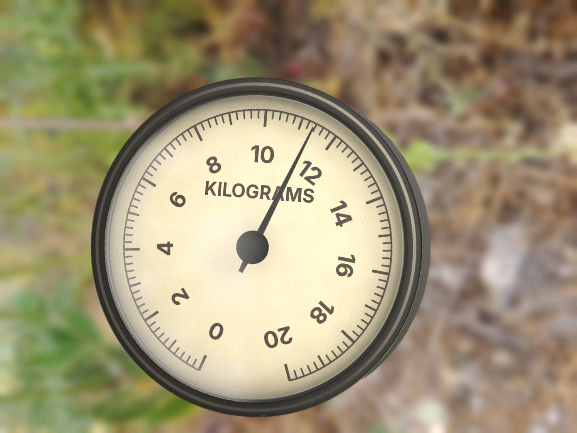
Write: 11.4; kg
